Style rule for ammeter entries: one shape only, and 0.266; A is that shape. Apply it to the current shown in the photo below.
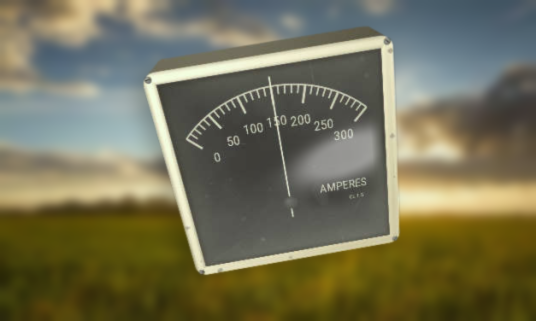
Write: 150; A
